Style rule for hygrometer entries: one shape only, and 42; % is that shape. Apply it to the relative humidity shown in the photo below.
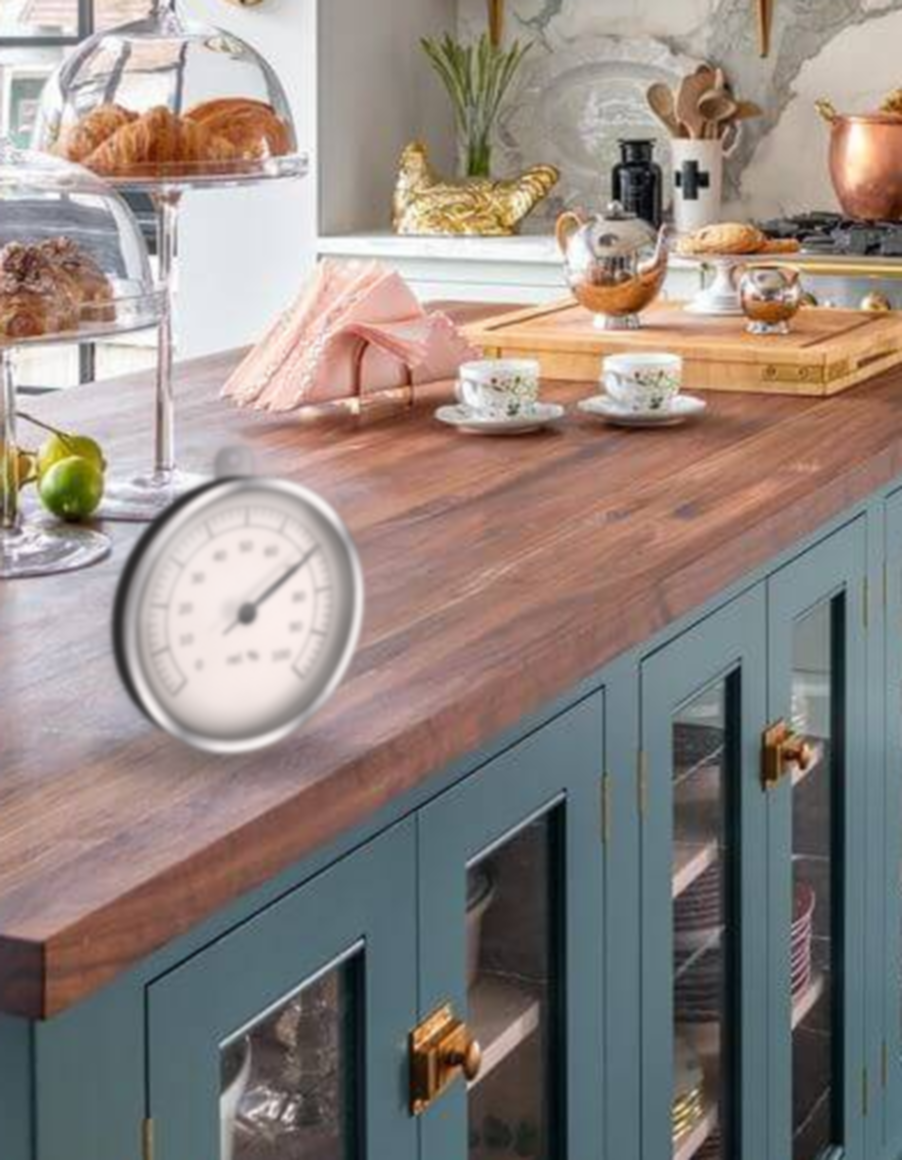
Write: 70; %
